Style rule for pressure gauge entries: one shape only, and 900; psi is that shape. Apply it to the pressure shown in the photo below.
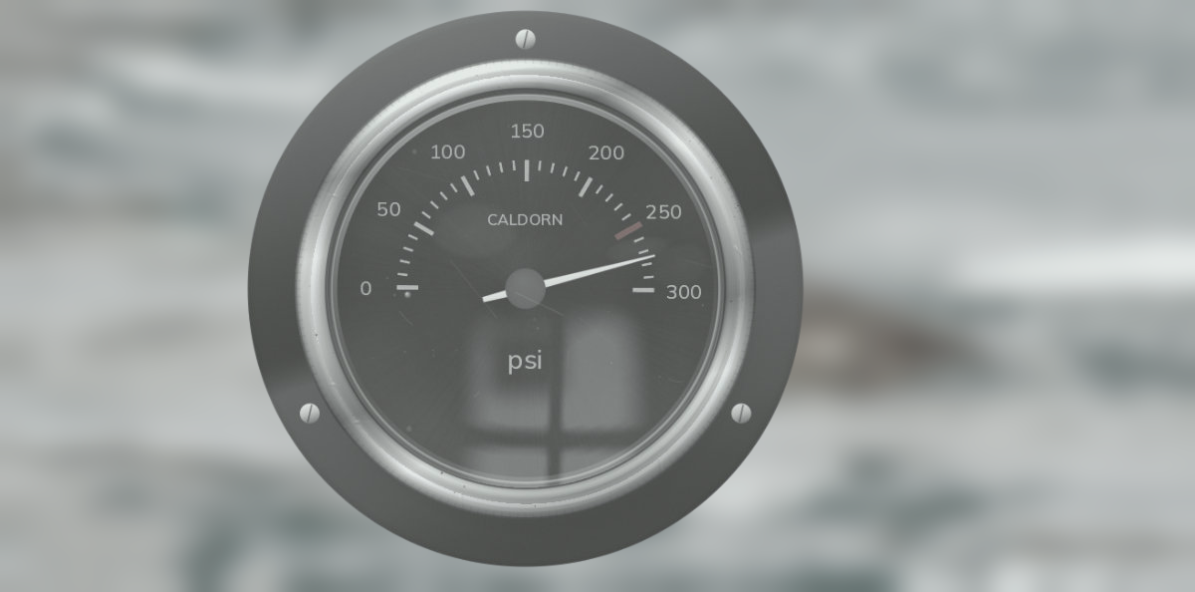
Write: 275; psi
